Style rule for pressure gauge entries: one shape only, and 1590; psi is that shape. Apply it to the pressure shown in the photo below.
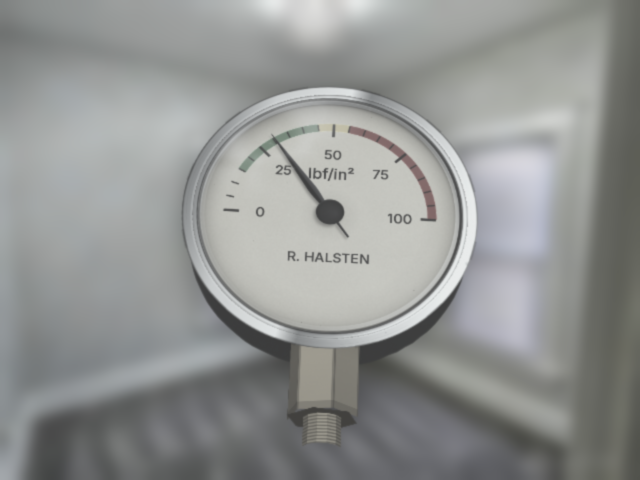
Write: 30; psi
